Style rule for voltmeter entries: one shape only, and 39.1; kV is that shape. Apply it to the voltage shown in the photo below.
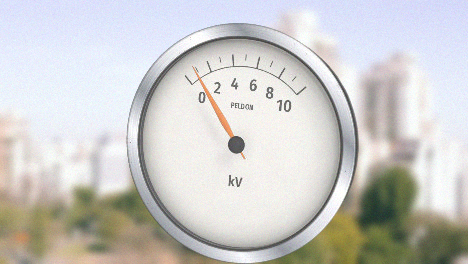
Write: 1; kV
